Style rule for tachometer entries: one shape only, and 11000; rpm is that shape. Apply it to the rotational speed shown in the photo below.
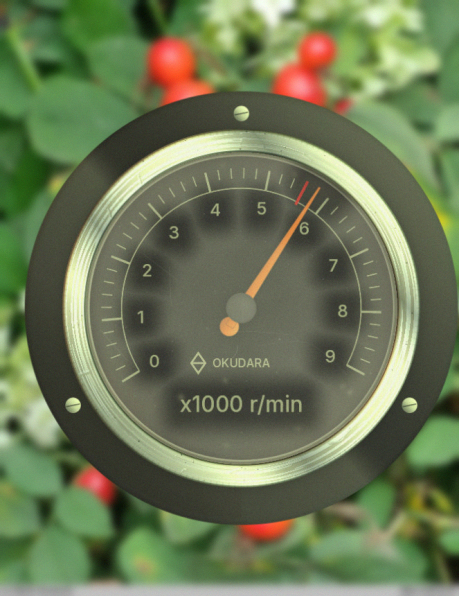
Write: 5800; rpm
